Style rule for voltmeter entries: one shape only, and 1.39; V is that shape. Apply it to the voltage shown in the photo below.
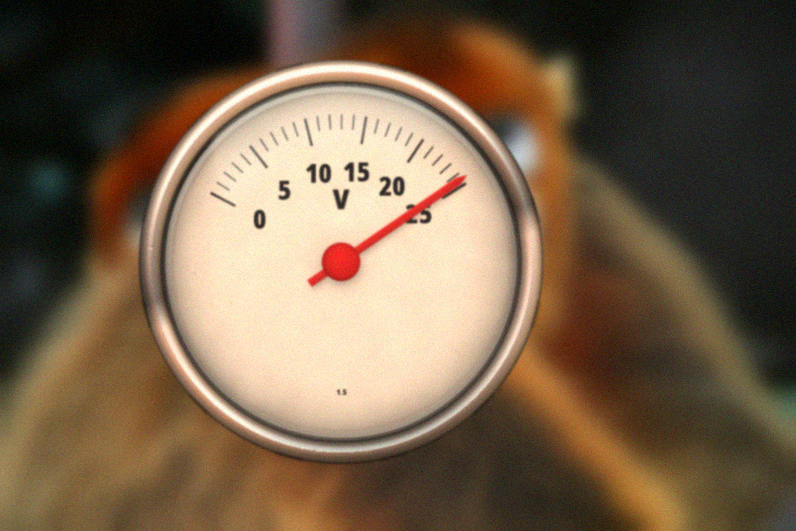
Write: 24.5; V
